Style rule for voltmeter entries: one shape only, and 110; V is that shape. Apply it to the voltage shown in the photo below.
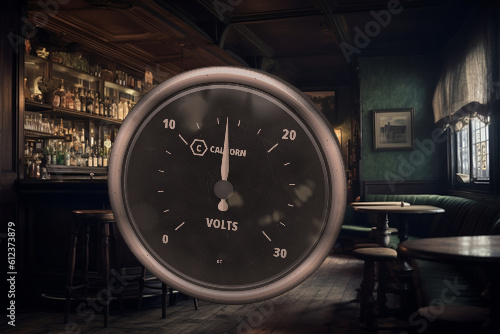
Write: 15; V
